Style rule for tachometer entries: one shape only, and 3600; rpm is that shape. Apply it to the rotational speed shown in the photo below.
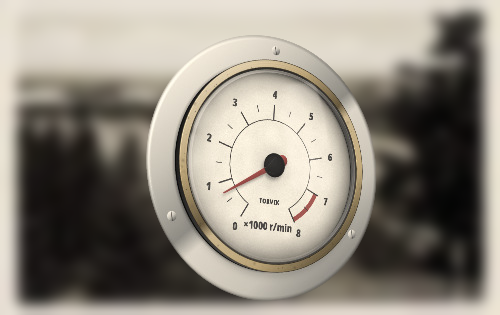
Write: 750; rpm
